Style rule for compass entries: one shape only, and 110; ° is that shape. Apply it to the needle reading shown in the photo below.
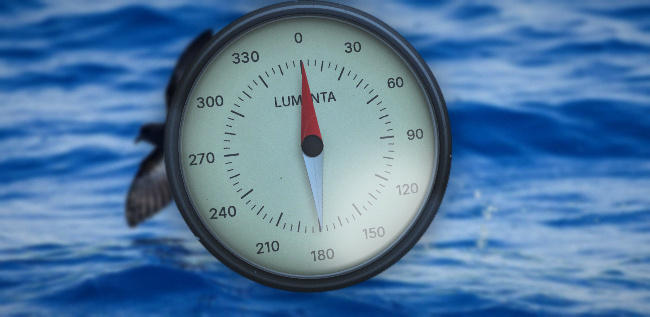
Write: 0; °
